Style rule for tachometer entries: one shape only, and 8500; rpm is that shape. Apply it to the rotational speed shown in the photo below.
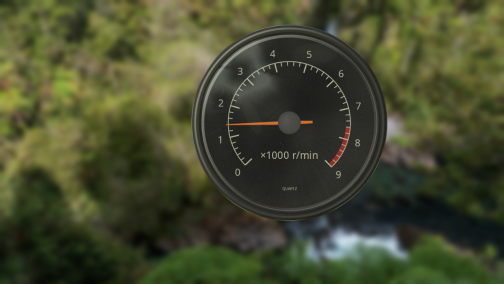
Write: 1400; rpm
